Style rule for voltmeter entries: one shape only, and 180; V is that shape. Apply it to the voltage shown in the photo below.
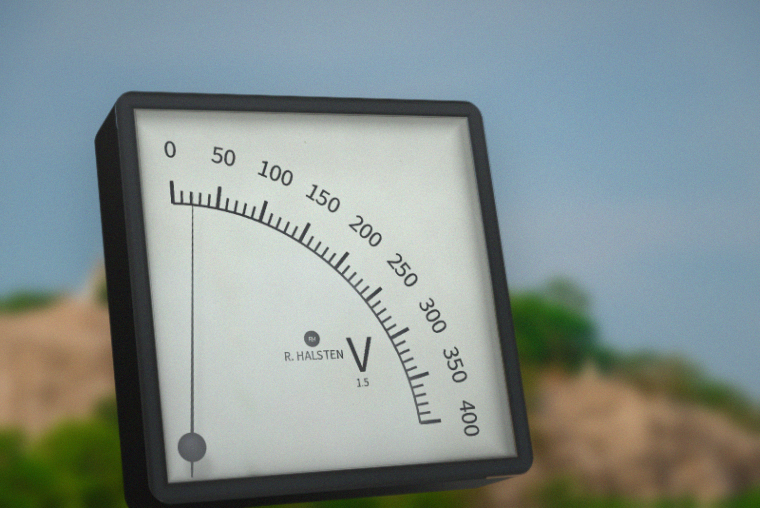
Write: 20; V
